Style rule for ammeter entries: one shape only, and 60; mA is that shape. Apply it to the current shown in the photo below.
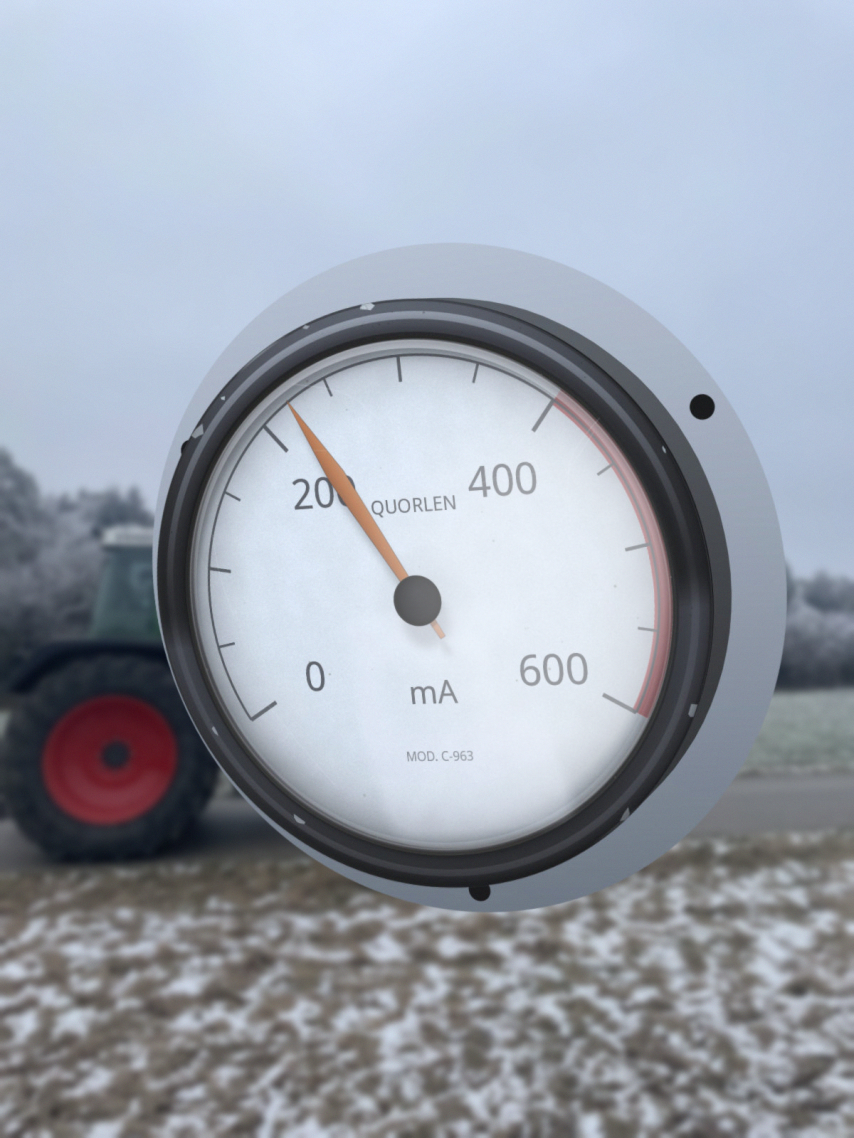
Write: 225; mA
